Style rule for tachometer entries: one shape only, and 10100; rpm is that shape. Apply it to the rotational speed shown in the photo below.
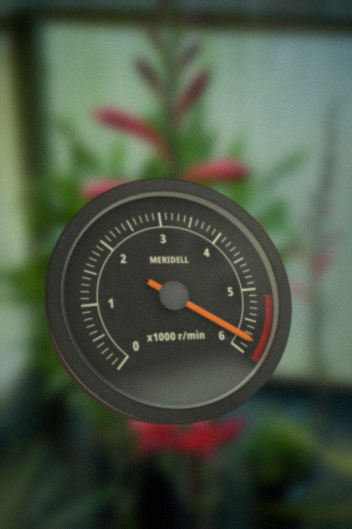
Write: 5800; rpm
